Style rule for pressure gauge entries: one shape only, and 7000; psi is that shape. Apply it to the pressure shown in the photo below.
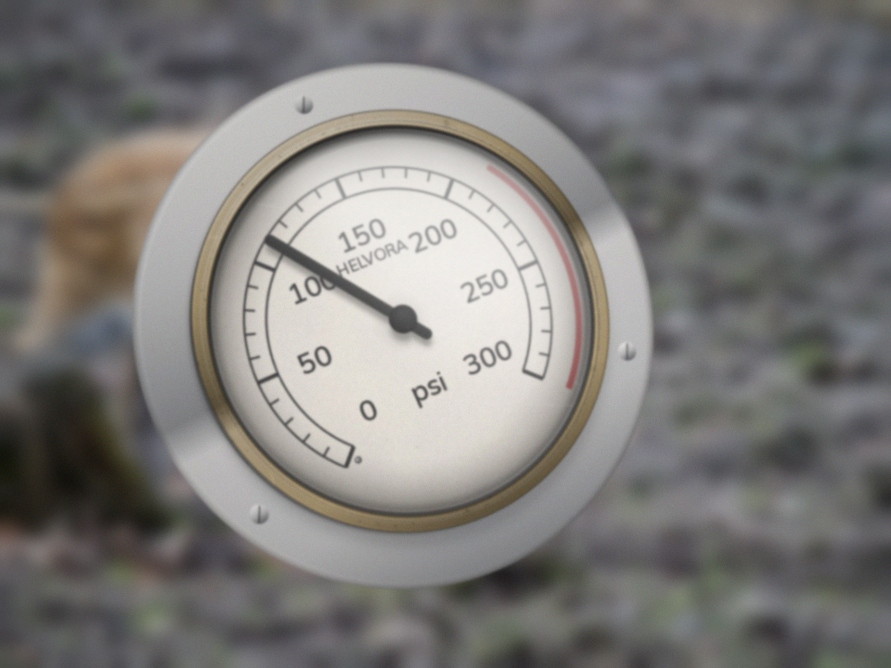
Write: 110; psi
